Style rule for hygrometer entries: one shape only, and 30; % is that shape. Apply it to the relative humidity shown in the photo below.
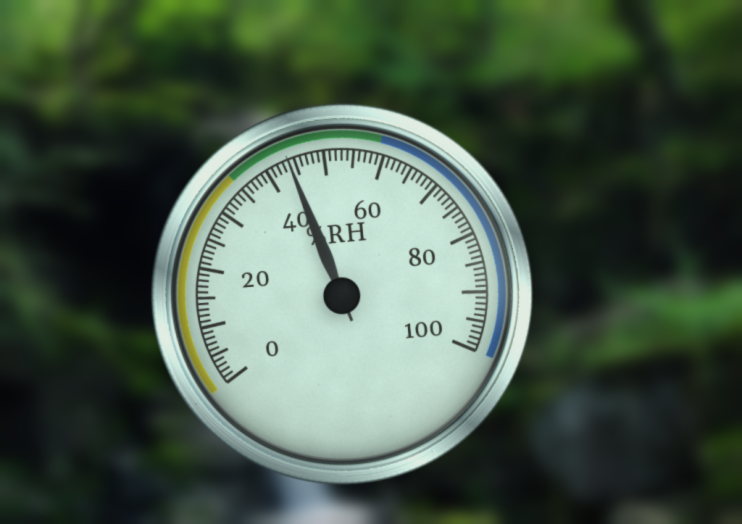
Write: 44; %
